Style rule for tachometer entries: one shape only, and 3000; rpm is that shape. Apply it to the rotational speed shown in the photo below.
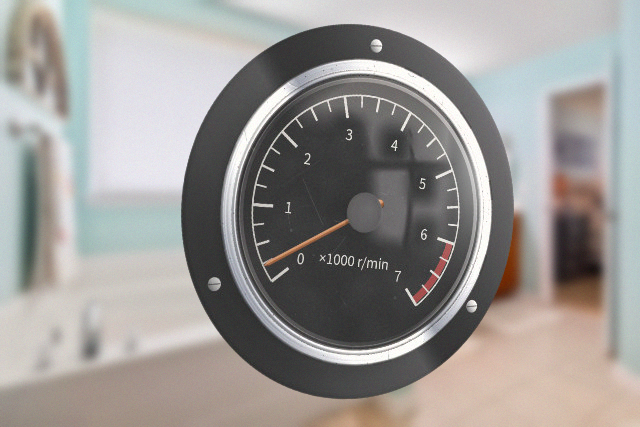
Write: 250; rpm
